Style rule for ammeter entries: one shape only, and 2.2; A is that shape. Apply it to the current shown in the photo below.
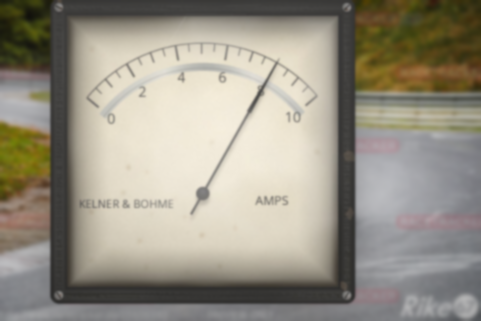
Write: 8; A
